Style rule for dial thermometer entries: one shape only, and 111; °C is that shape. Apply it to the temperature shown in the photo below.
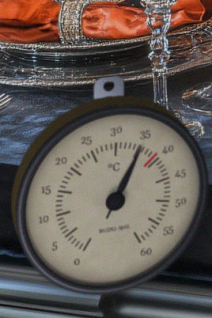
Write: 35; °C
